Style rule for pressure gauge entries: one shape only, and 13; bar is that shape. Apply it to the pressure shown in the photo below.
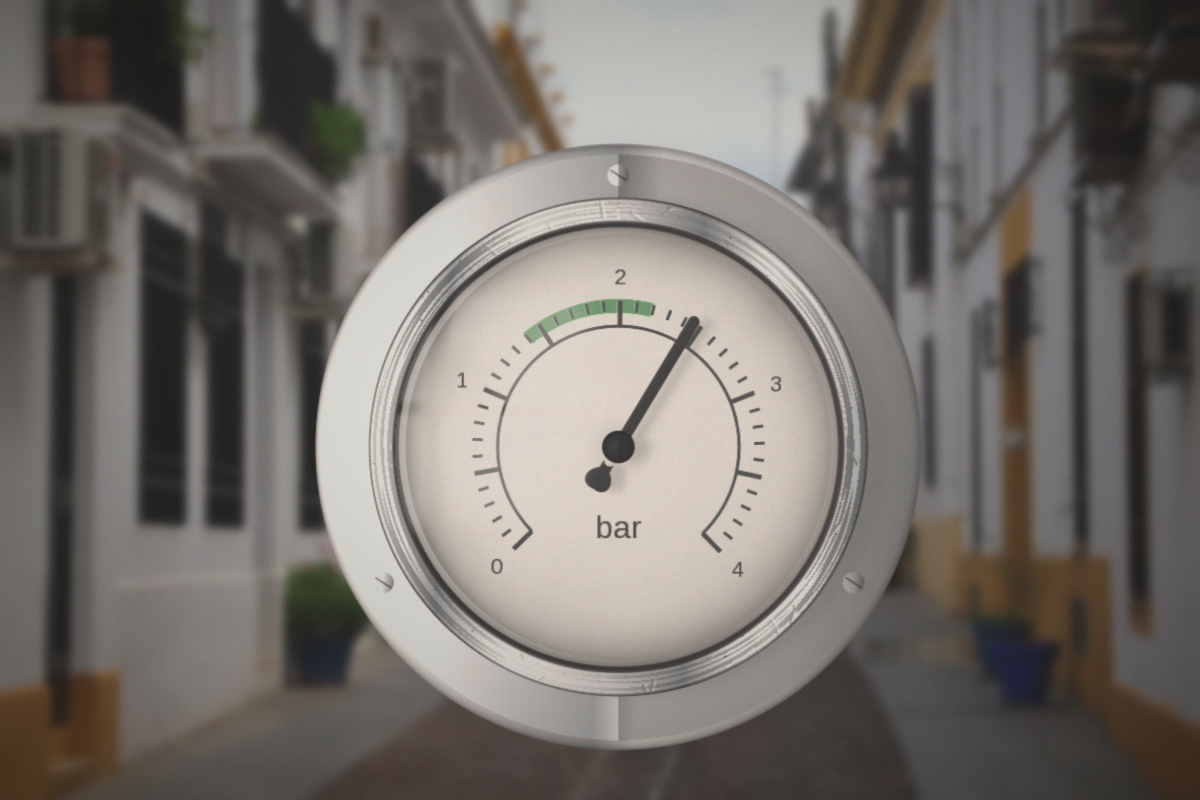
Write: 2.45; bar
